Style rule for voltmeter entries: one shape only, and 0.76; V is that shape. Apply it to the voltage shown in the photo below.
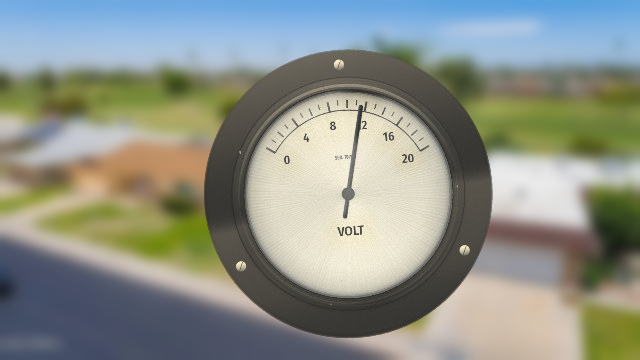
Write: 11.5; V
